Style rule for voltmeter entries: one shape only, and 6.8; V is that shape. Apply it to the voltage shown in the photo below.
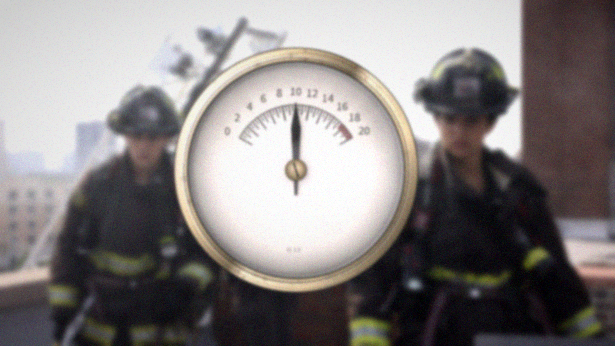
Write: 10; V
